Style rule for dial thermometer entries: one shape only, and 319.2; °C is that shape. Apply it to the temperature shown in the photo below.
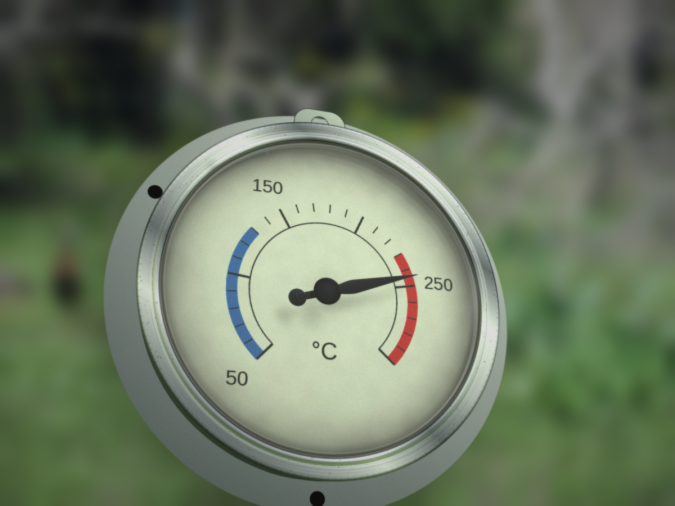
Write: 245; °C
